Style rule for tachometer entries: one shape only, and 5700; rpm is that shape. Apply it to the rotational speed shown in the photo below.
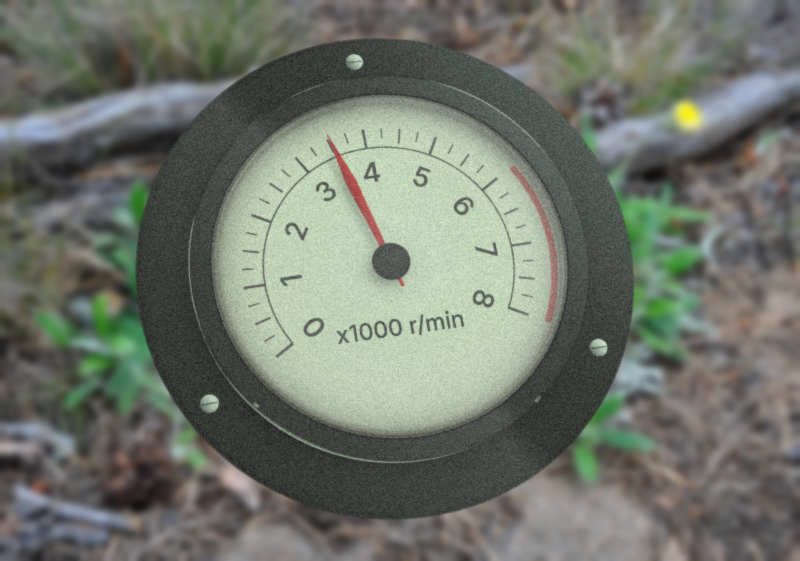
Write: 3500; rpm
